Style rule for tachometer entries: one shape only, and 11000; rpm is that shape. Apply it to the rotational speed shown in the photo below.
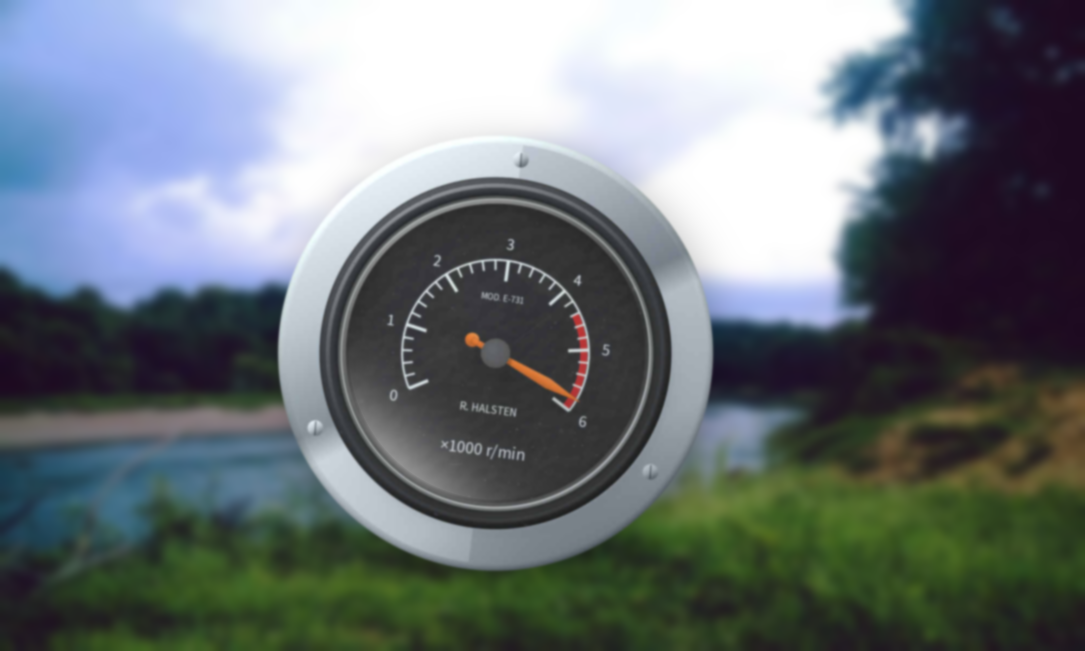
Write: 5800; rpm
